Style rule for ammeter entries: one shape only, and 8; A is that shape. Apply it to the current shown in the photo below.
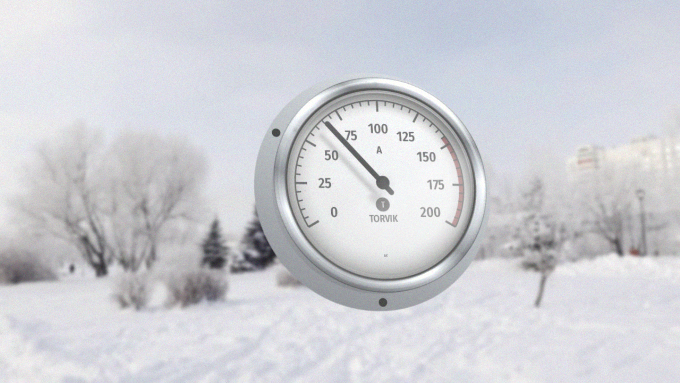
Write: 65; A
